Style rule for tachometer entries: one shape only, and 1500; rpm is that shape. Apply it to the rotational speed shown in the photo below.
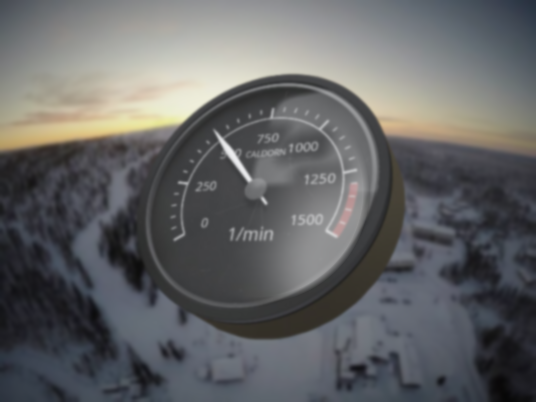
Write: 500; rpm
